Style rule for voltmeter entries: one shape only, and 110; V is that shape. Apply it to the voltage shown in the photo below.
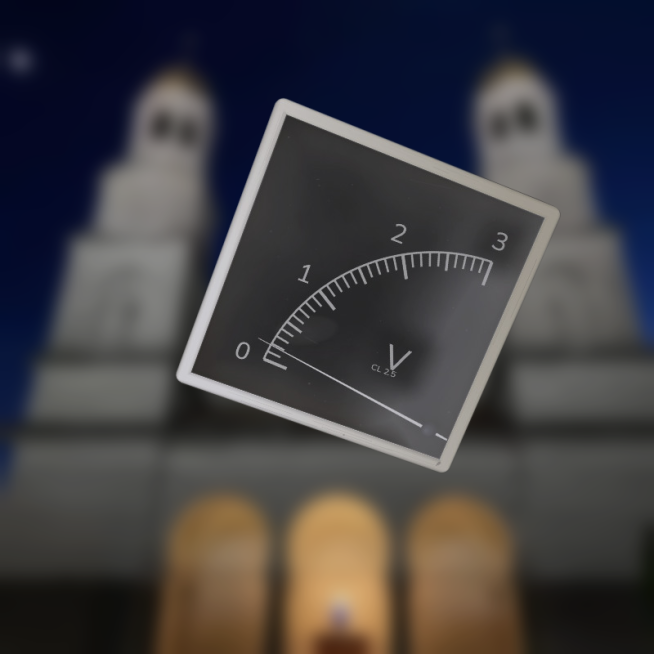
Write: 0.2; V
